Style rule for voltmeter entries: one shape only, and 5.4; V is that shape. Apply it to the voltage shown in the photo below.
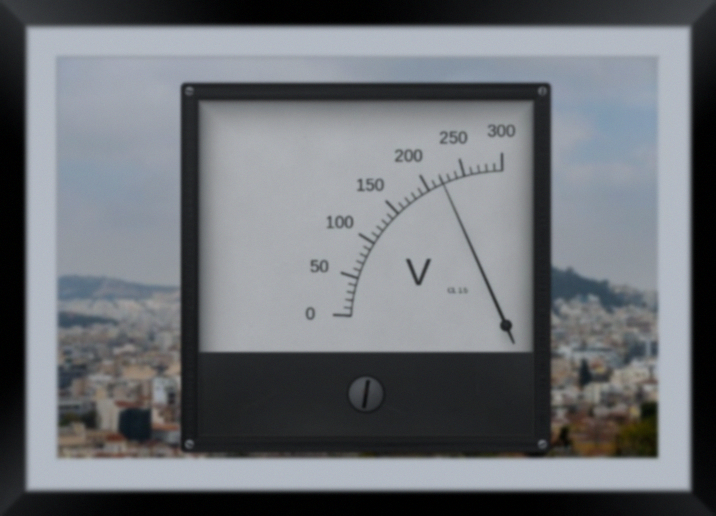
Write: 220; V
